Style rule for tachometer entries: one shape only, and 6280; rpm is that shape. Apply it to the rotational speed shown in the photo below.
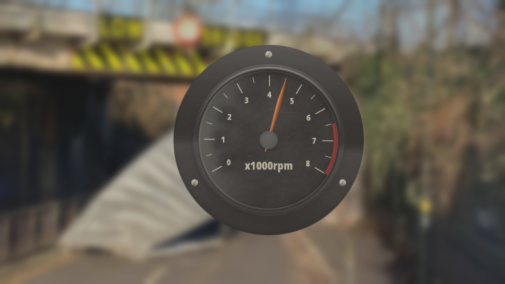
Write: 4500; rpm
